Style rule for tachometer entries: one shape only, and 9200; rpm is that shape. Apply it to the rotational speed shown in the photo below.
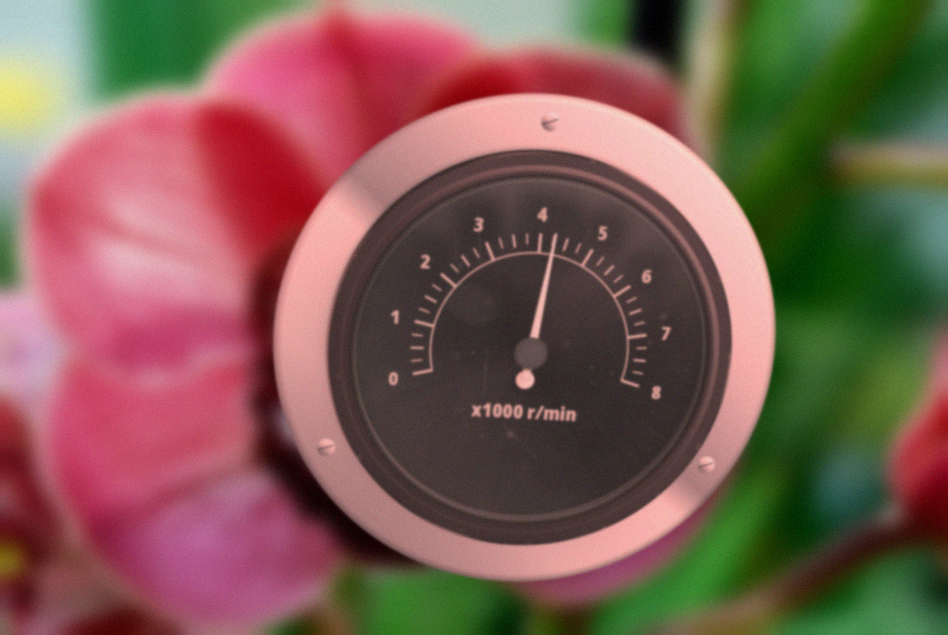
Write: 4250; rpm
